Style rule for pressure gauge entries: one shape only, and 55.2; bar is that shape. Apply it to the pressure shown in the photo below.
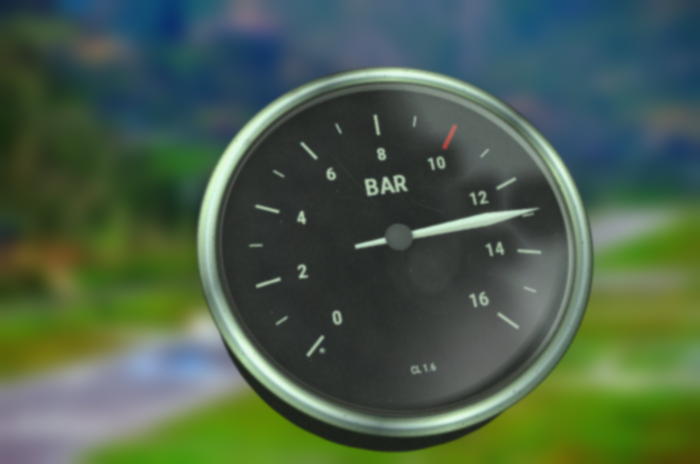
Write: 13; bar
